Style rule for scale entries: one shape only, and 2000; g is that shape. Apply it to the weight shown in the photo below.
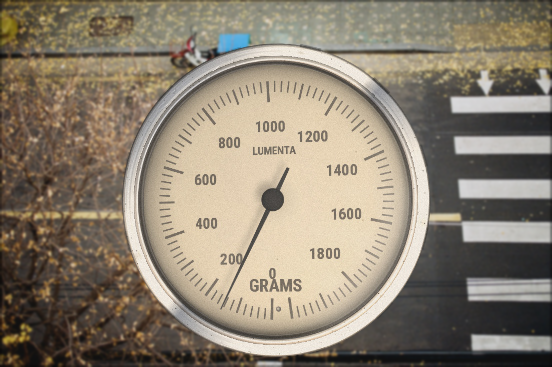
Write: 140; g
